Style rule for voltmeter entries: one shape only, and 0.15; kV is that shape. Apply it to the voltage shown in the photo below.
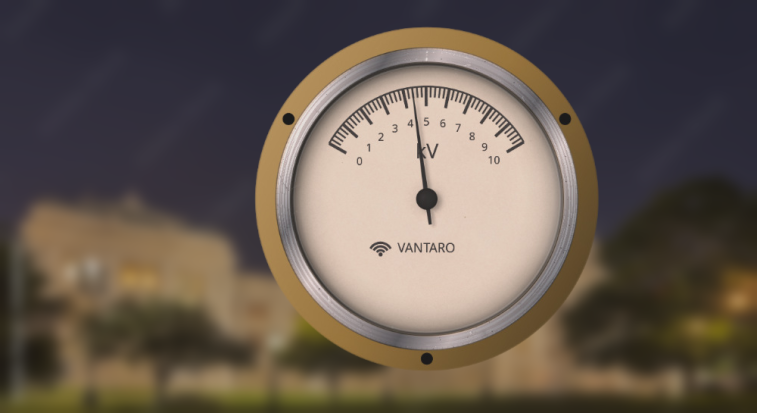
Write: 4.4; kV
